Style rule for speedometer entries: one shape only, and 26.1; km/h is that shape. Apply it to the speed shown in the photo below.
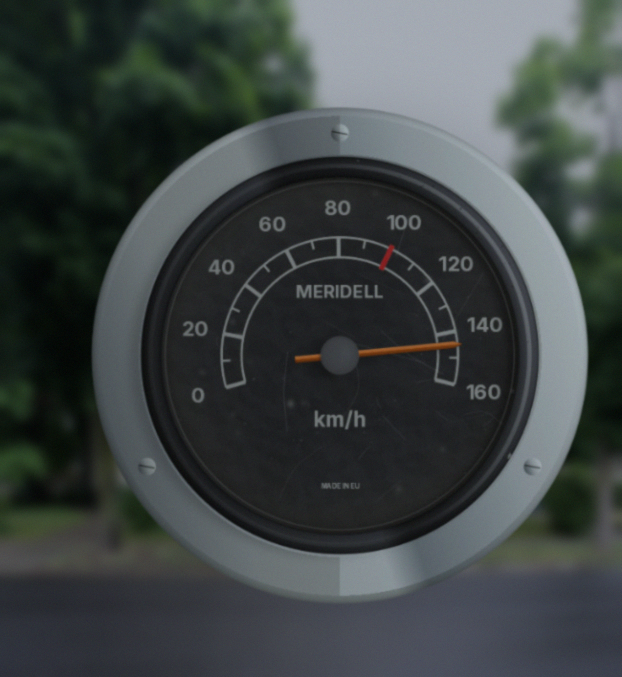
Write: 145; km/h
